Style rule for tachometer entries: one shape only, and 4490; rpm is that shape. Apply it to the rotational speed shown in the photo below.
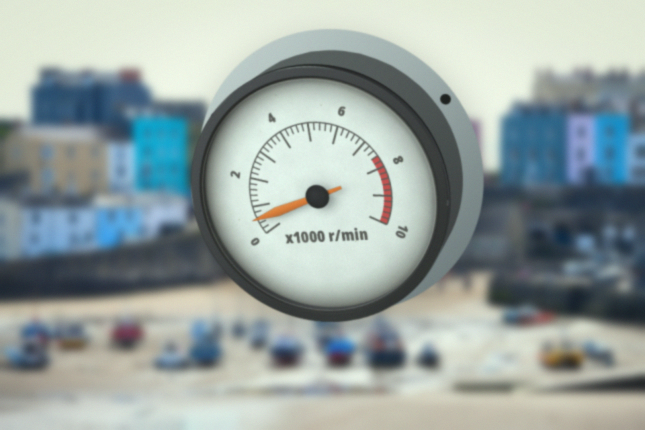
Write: 600; rpm
